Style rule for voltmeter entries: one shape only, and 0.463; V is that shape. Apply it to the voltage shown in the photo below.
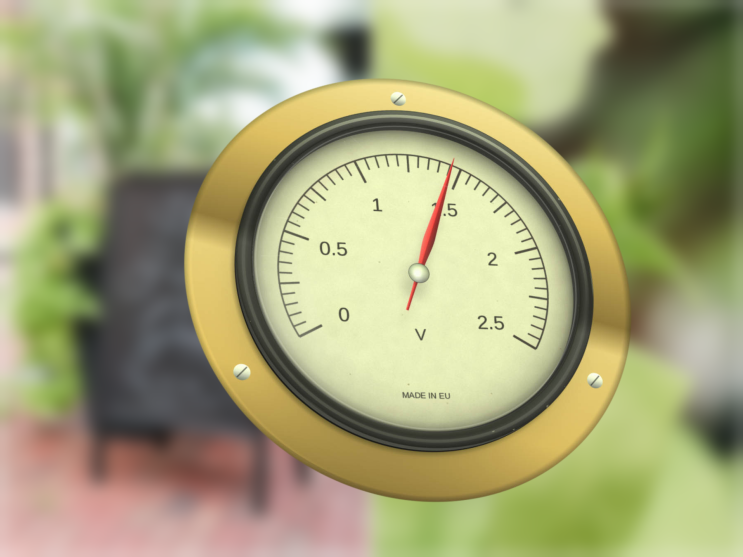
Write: 1.45; V
